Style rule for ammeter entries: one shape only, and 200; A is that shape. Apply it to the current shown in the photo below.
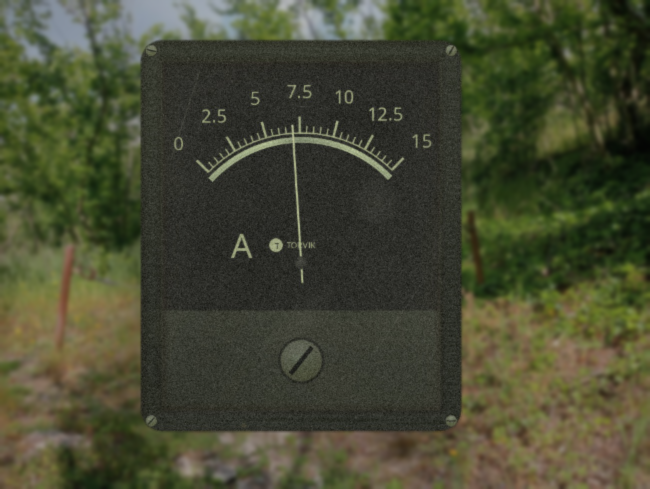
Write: 7; A
